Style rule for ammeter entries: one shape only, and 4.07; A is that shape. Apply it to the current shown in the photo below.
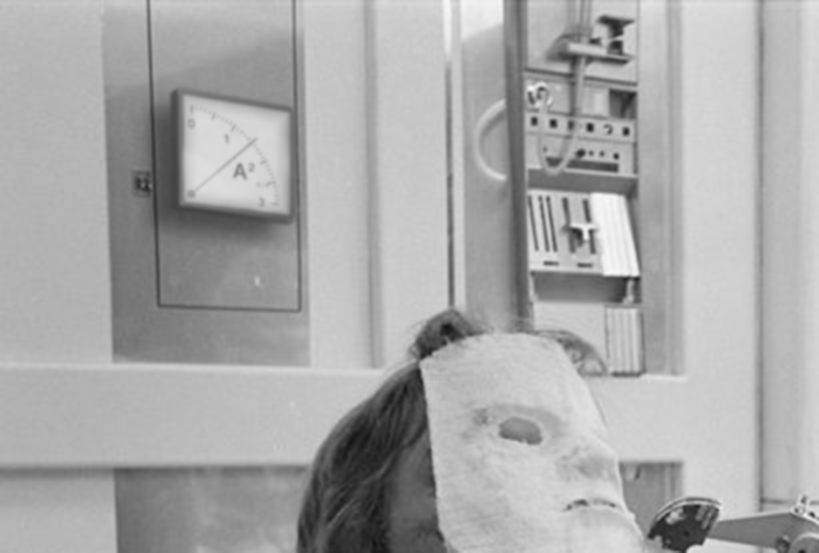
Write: 1.5; A
